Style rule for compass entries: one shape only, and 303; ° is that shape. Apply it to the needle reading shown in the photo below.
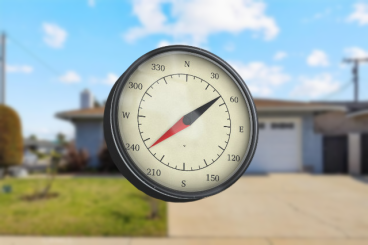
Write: 230; °
